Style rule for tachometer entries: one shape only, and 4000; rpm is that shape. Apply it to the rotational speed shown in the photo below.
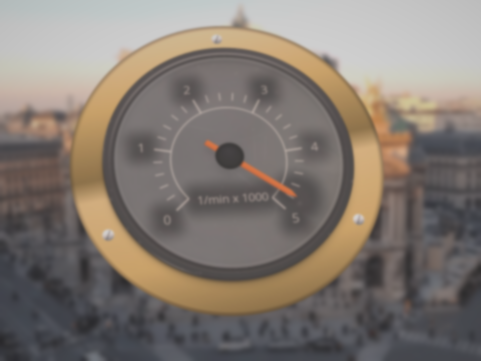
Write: 4800; rpm
